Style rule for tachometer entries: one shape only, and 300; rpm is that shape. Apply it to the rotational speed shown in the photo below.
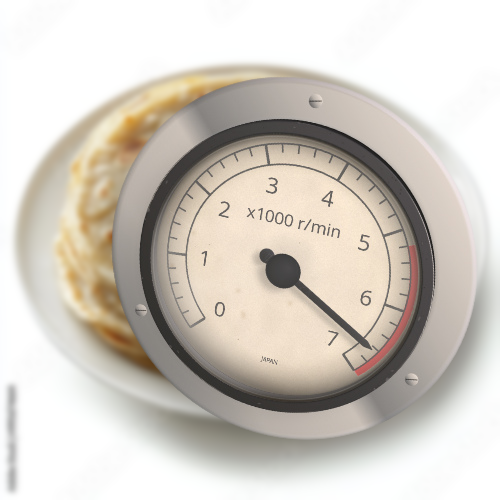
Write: 6600; rpm
